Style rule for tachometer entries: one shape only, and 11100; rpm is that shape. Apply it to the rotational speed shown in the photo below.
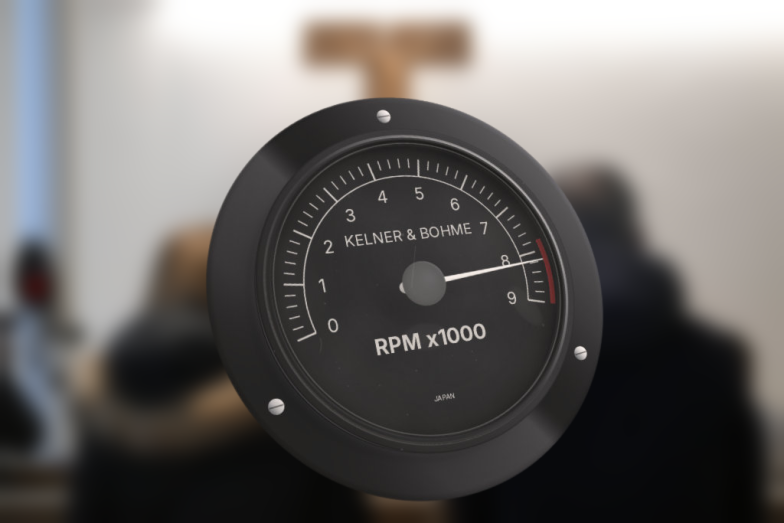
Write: 8200; rpm
